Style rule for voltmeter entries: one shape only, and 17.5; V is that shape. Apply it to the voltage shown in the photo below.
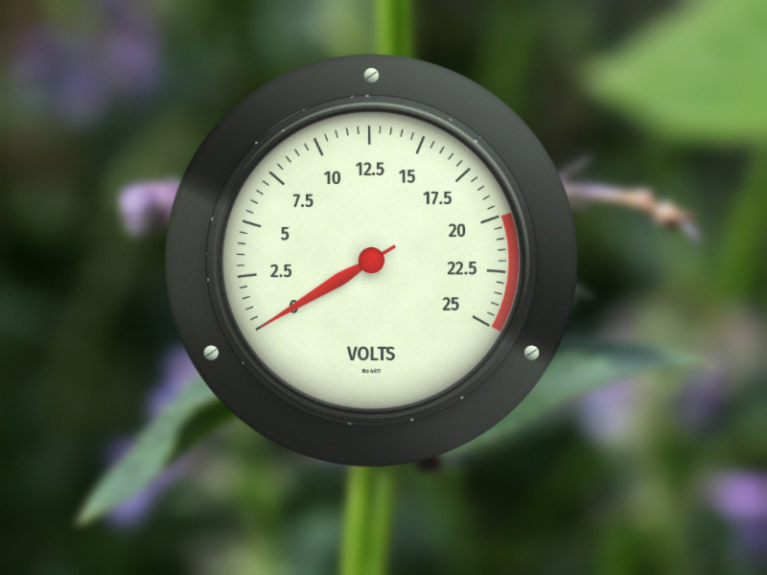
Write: 0; V
